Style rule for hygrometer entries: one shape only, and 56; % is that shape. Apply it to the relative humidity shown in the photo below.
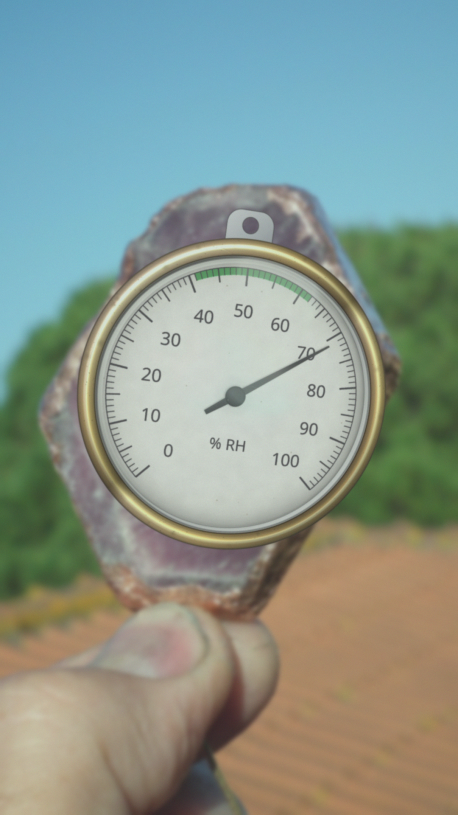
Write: 71; %
